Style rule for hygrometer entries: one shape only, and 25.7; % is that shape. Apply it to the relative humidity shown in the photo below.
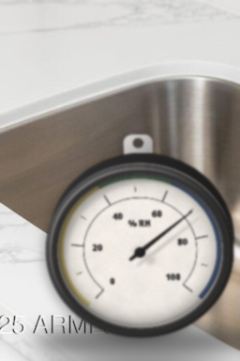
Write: 70; %
